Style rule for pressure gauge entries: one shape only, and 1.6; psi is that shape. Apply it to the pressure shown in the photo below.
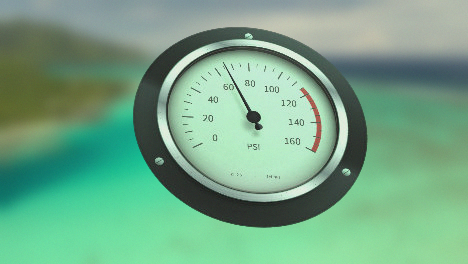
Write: 65; psi
